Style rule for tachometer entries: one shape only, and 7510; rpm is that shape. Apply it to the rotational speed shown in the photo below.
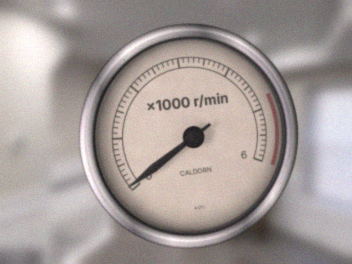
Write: 100; rpm
